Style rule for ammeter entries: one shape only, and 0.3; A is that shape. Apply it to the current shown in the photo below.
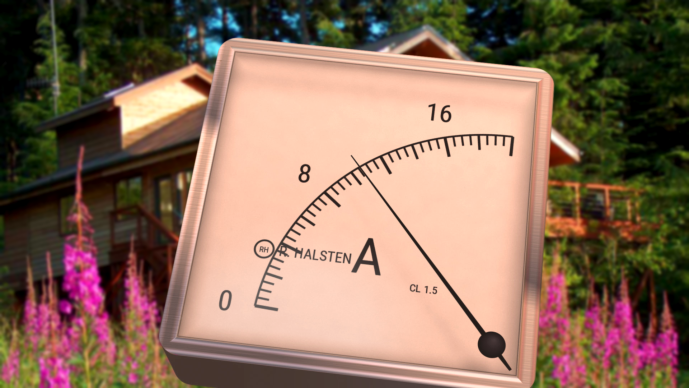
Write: 10.5; A
